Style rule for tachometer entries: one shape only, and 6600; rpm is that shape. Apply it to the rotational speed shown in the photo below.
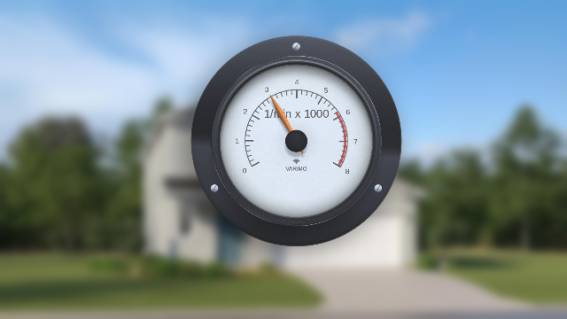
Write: 3000; rpm
